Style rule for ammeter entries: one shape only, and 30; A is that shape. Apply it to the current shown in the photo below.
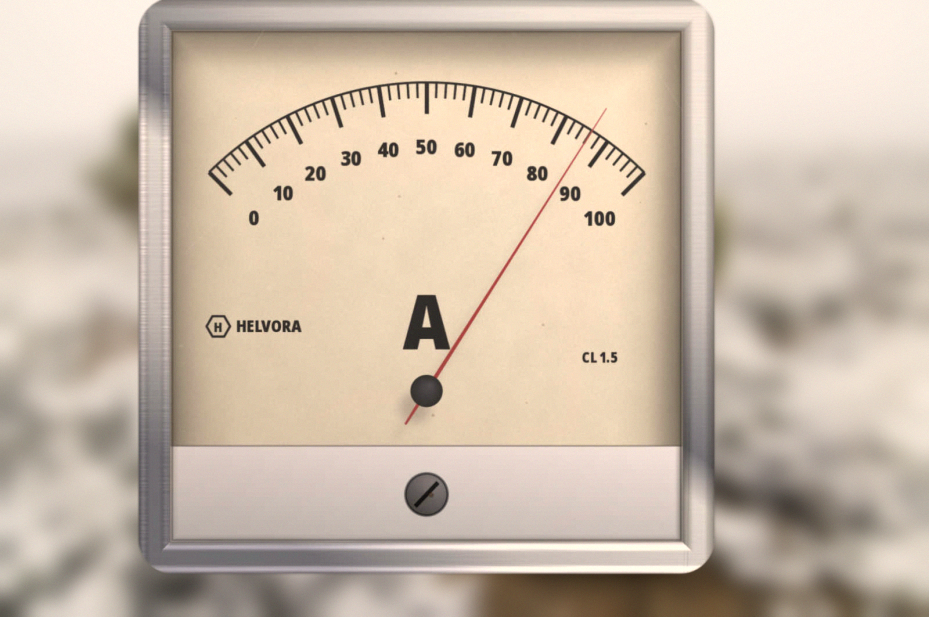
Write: 86; A
